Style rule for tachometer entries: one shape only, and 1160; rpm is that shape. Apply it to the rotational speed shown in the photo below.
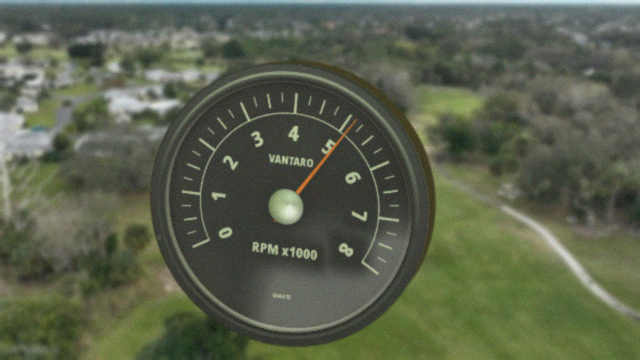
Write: 5125; rpm
